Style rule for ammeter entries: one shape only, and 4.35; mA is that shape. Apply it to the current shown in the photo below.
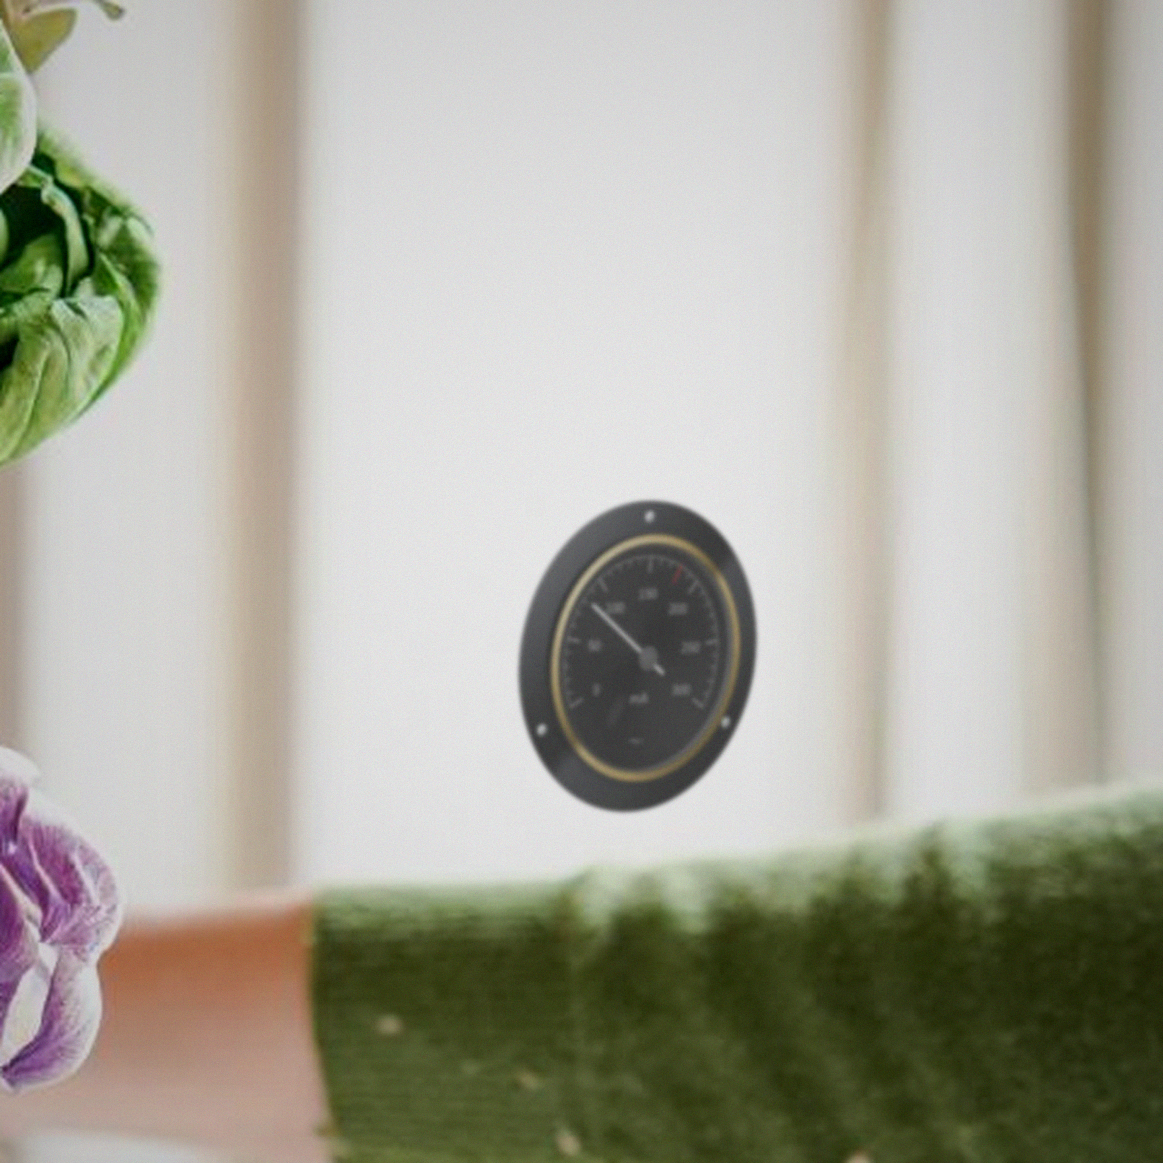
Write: 80; mA
